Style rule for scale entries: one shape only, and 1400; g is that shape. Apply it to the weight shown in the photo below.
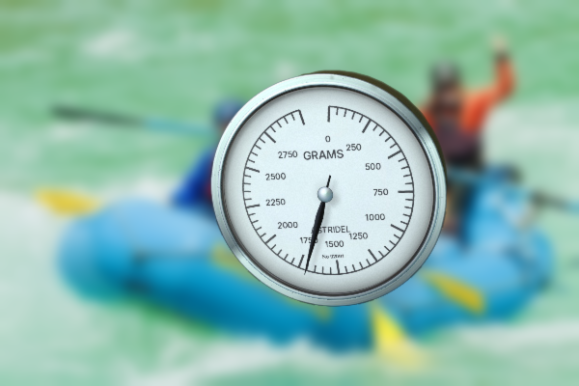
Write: 1700; g
